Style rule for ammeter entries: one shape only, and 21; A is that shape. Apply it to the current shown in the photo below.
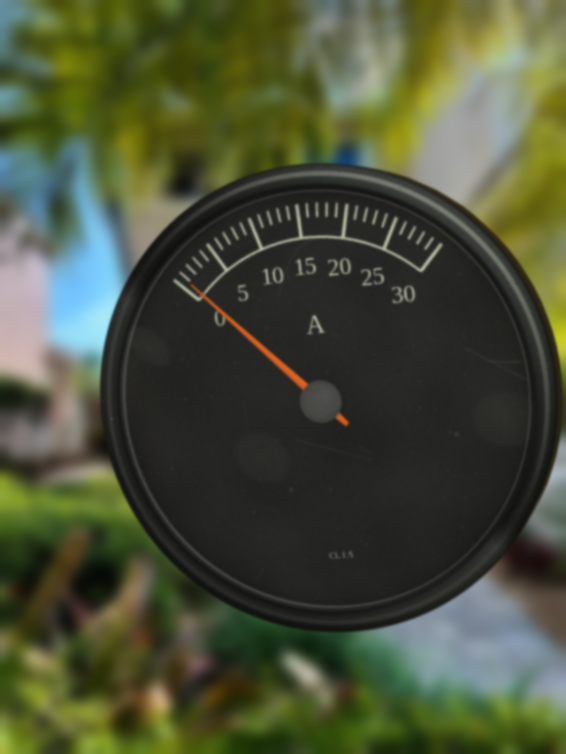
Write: 1; A
